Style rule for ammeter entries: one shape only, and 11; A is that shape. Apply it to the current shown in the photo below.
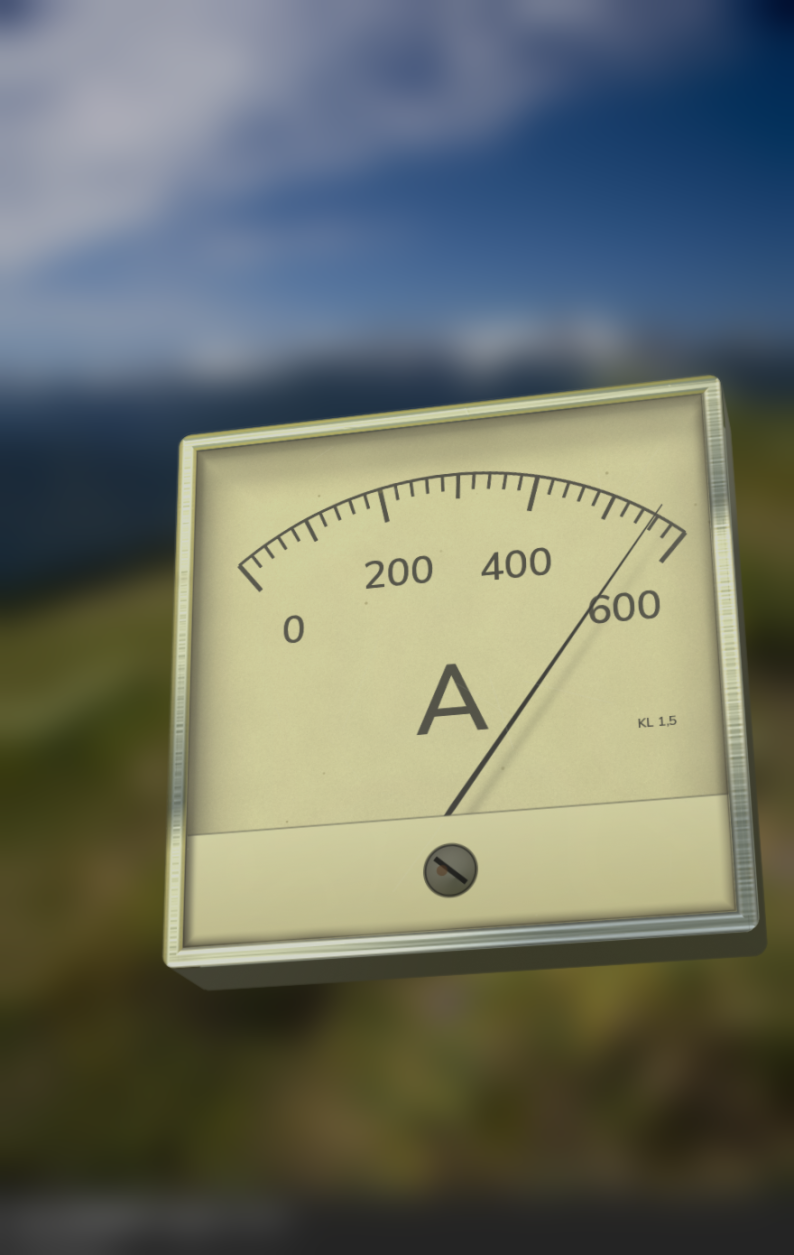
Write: 560; A
